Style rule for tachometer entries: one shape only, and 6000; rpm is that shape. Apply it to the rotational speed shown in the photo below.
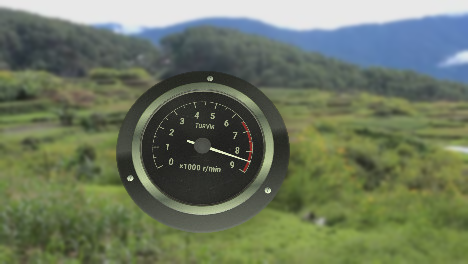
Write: 8500; rpm
